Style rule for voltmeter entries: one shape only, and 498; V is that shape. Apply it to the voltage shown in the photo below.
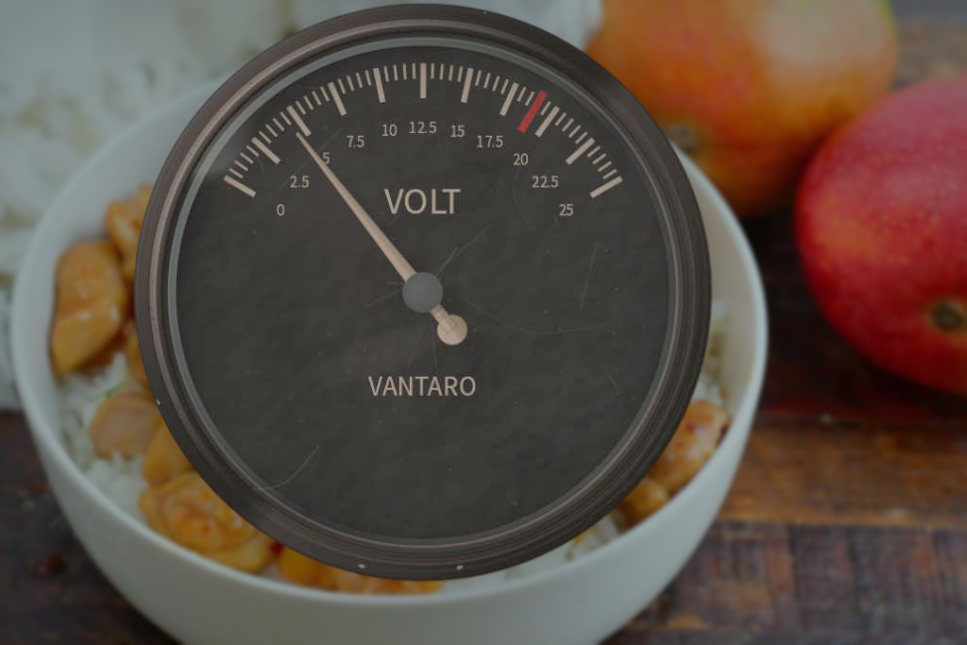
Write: 4.5; V
